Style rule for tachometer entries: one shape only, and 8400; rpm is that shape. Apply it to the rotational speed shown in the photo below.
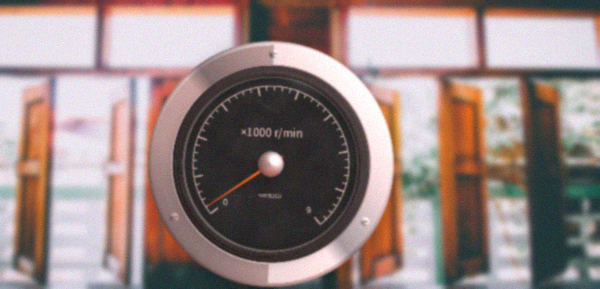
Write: 200; rpm
